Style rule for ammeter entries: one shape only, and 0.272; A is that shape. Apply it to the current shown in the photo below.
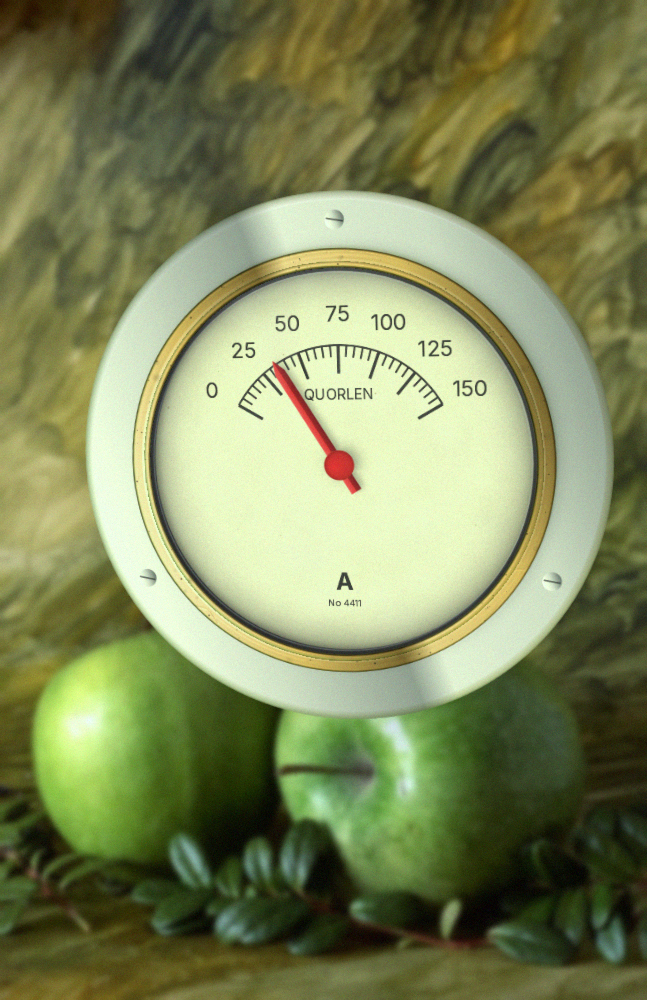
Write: 35; A
